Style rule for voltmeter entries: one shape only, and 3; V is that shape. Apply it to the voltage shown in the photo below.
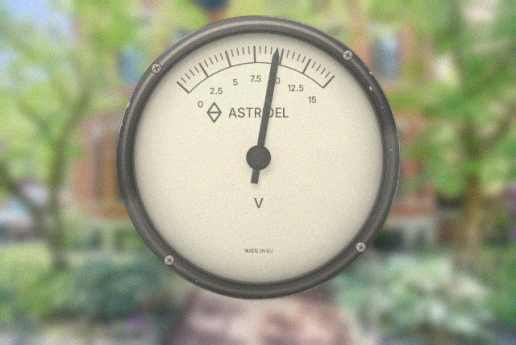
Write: 9.5; V
